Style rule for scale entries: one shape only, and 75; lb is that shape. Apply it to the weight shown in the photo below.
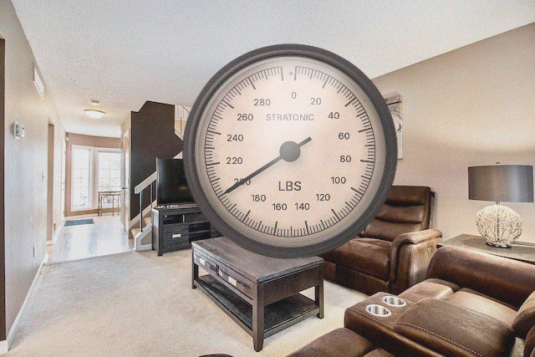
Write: 200; lb
